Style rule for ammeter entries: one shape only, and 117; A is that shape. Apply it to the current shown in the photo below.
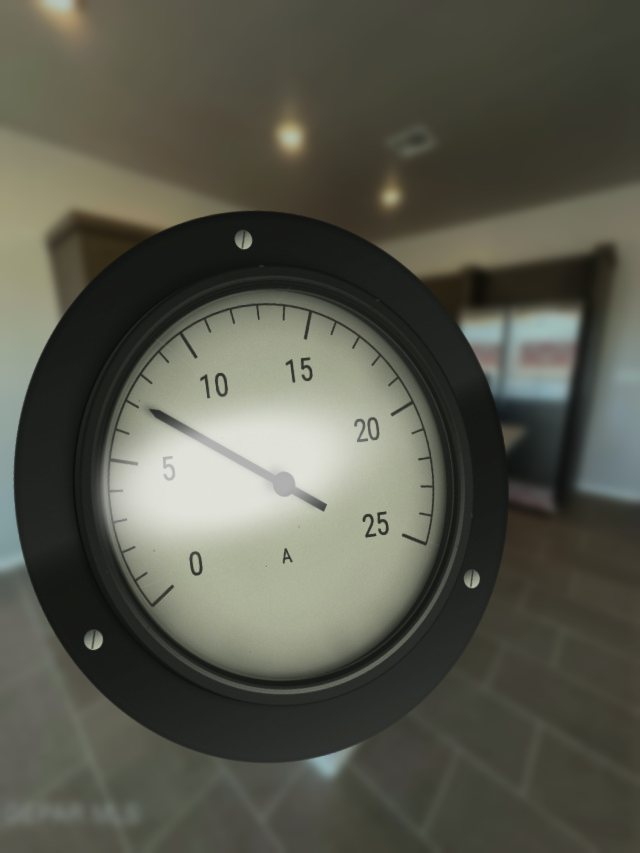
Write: 7; A
